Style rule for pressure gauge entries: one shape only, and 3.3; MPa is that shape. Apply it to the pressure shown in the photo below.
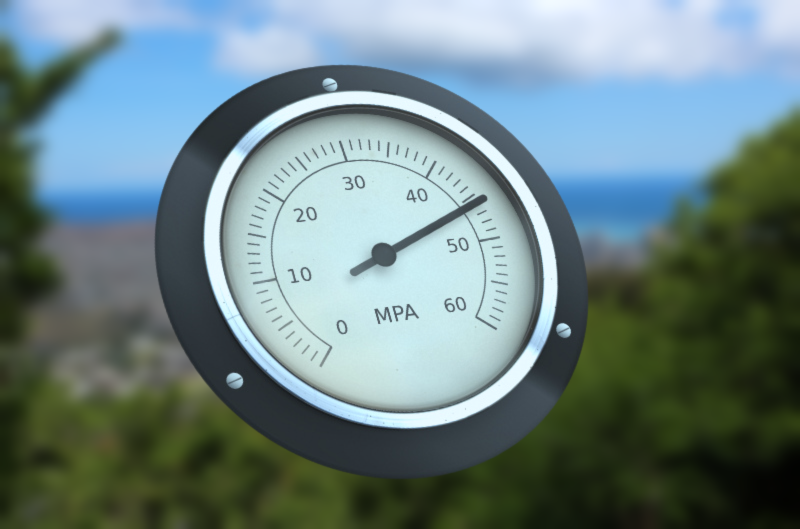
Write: 46; MPa
